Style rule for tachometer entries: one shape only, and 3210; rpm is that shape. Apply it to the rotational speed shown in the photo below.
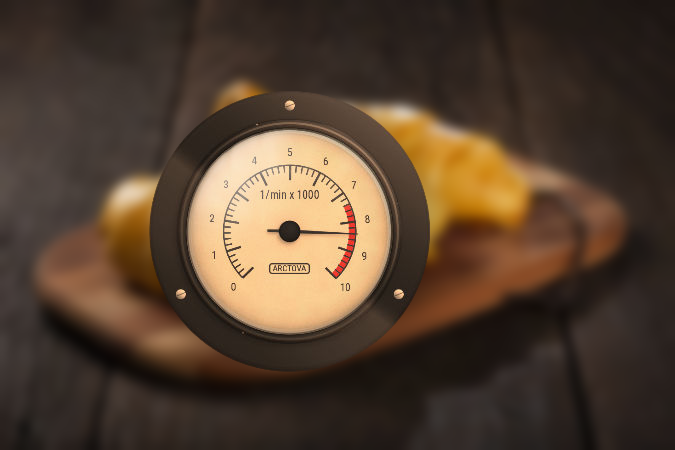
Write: 8400; rpm
